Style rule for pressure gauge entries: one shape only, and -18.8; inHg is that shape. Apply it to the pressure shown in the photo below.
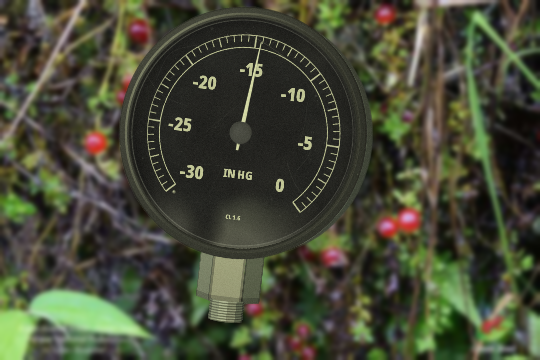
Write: -14.5; inHg
